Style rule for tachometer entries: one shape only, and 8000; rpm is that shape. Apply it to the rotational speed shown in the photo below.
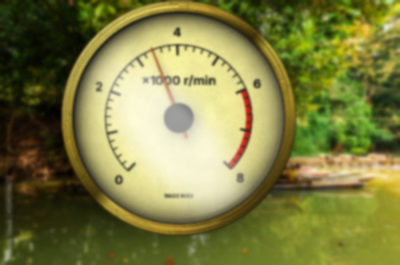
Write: 3400; rpm
